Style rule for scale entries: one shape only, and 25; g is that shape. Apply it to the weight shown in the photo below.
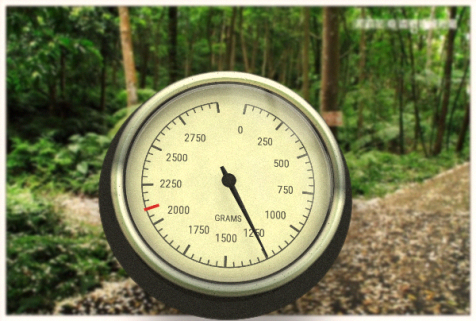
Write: 1250; g
